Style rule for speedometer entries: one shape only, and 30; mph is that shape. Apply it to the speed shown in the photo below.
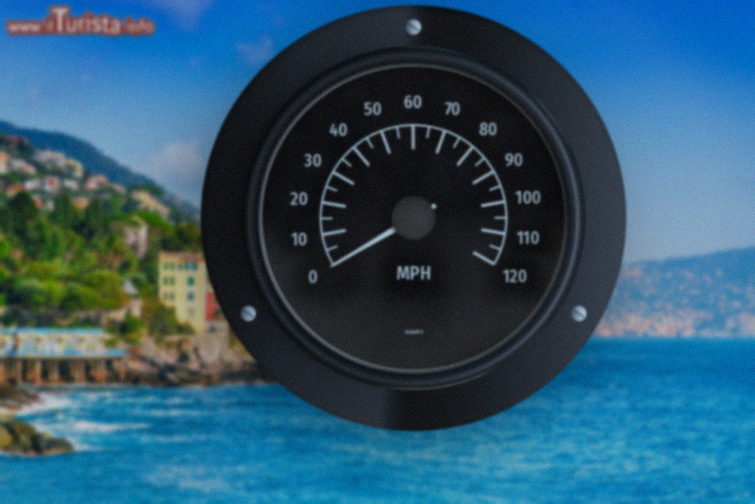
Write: 0; mph
